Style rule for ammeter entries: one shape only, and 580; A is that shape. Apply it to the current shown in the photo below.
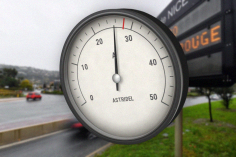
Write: 26; A
